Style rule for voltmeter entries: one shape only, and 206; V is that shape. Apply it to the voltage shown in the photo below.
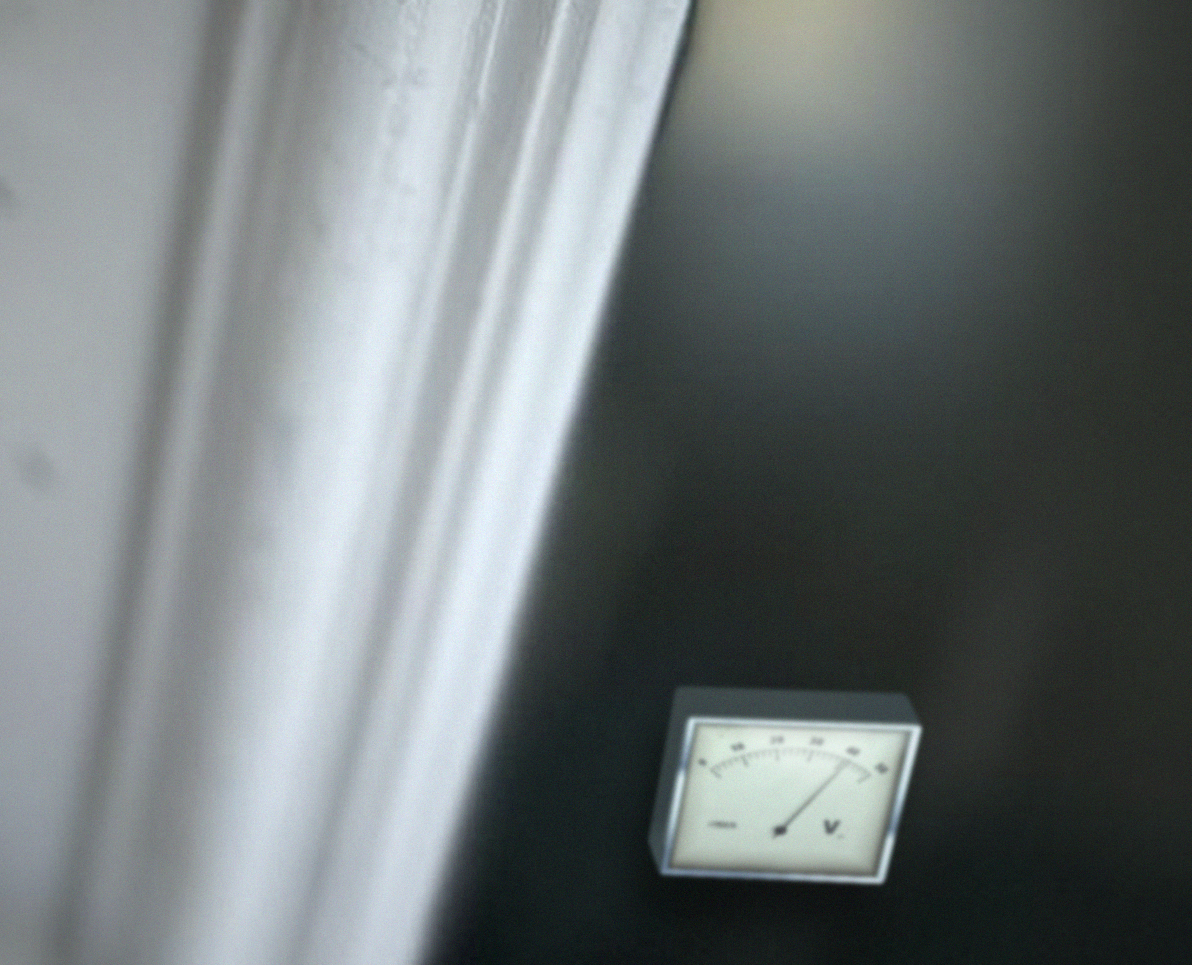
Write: 40; V
